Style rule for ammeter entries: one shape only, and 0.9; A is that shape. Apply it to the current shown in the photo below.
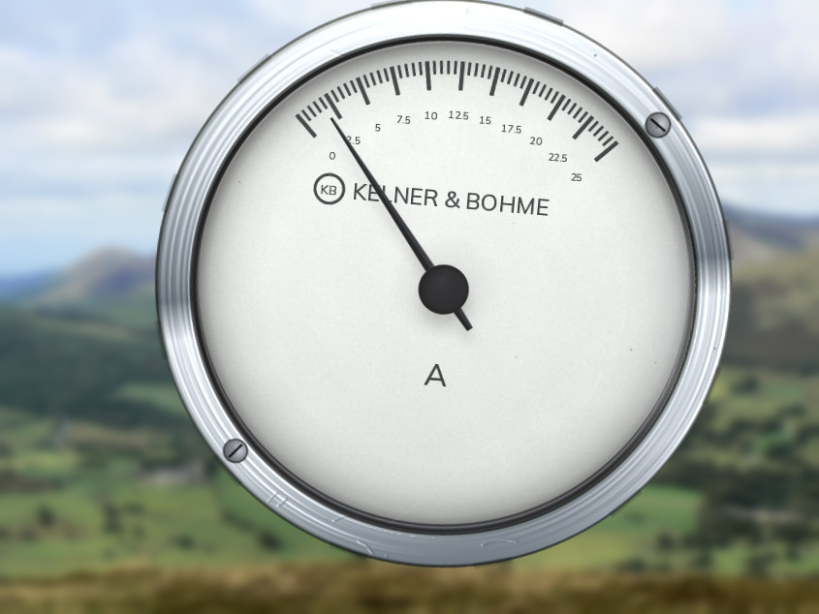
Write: 2; A
